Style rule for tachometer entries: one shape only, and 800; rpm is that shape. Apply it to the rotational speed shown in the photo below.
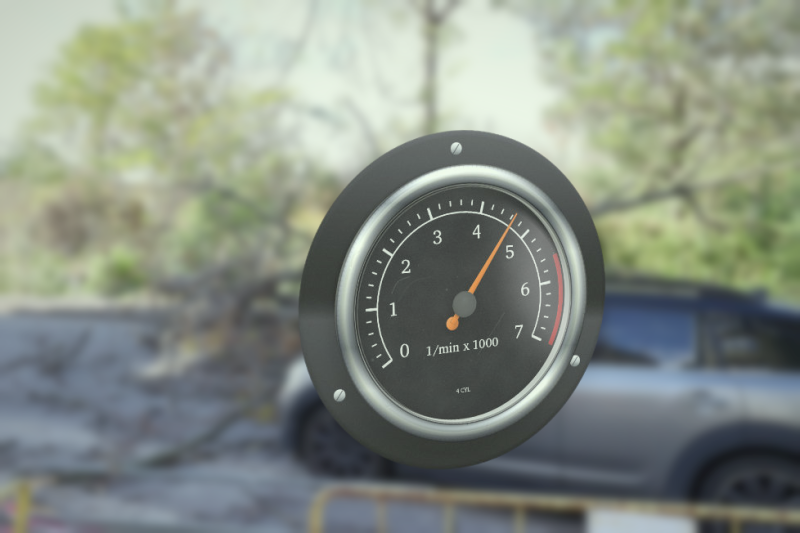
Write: 4600; rpm
